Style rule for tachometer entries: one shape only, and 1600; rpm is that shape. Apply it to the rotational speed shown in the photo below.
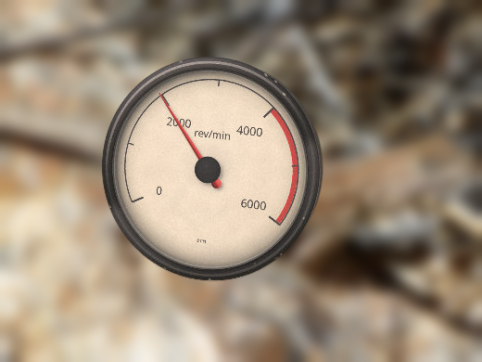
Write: 2000; rpm
